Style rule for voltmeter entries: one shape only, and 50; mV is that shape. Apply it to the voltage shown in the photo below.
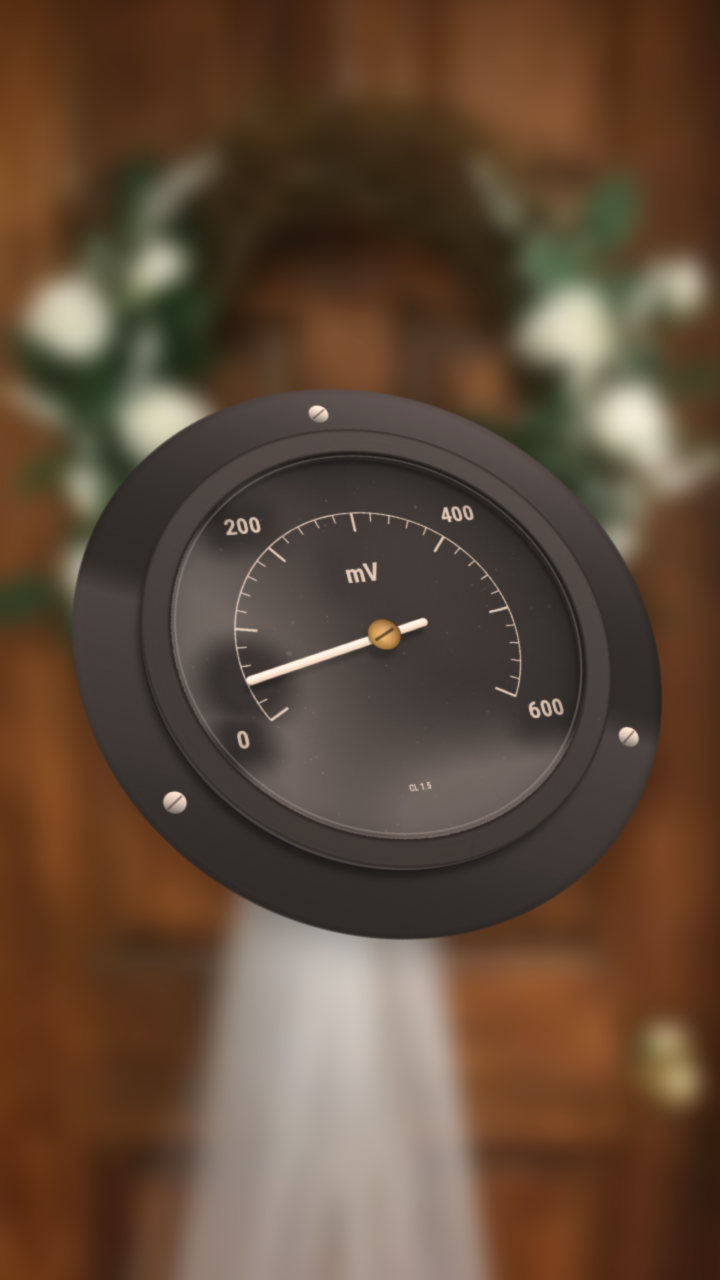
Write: 40; mV
